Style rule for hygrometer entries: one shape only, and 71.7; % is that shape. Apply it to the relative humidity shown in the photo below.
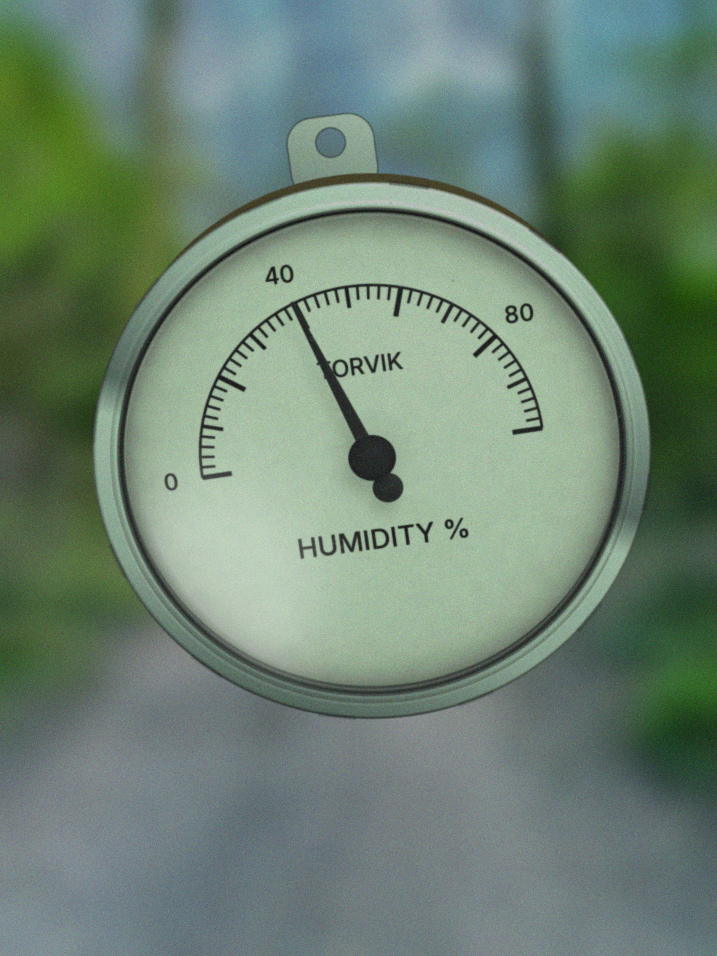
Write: 40; %
